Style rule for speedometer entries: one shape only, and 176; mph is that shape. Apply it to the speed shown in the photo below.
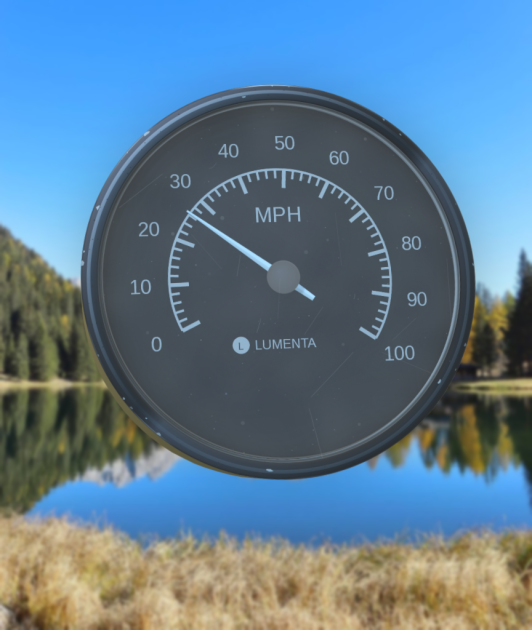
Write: 26; mph
